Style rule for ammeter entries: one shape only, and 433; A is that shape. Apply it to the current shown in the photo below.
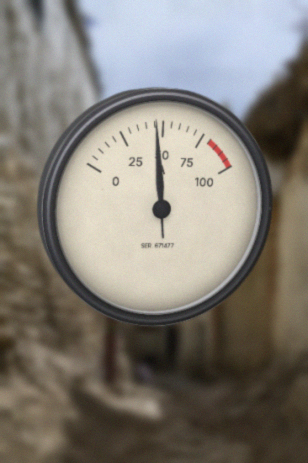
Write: 45; A
